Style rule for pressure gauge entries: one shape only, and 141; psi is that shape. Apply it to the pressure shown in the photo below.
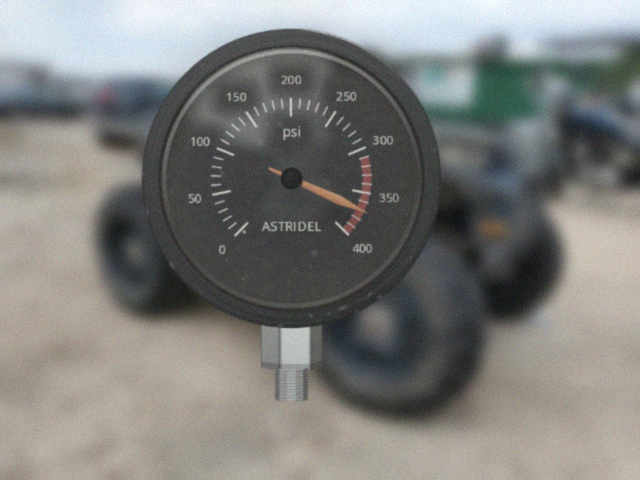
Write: 370; psi
